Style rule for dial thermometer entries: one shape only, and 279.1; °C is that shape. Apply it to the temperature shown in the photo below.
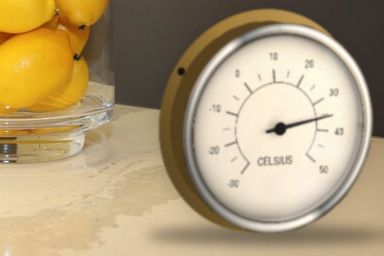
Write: 35; °C
